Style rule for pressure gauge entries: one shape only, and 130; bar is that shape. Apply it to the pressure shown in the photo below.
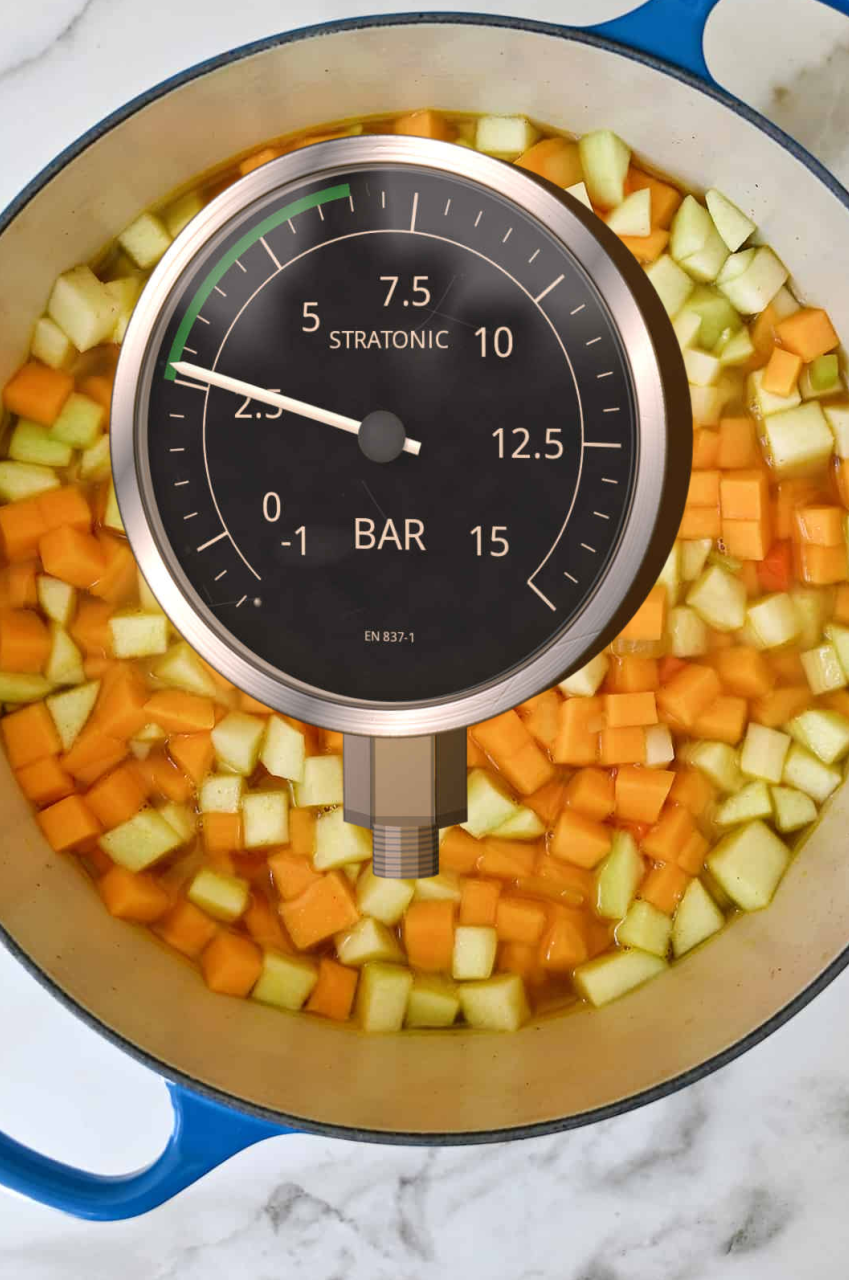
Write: 2.75; bar
